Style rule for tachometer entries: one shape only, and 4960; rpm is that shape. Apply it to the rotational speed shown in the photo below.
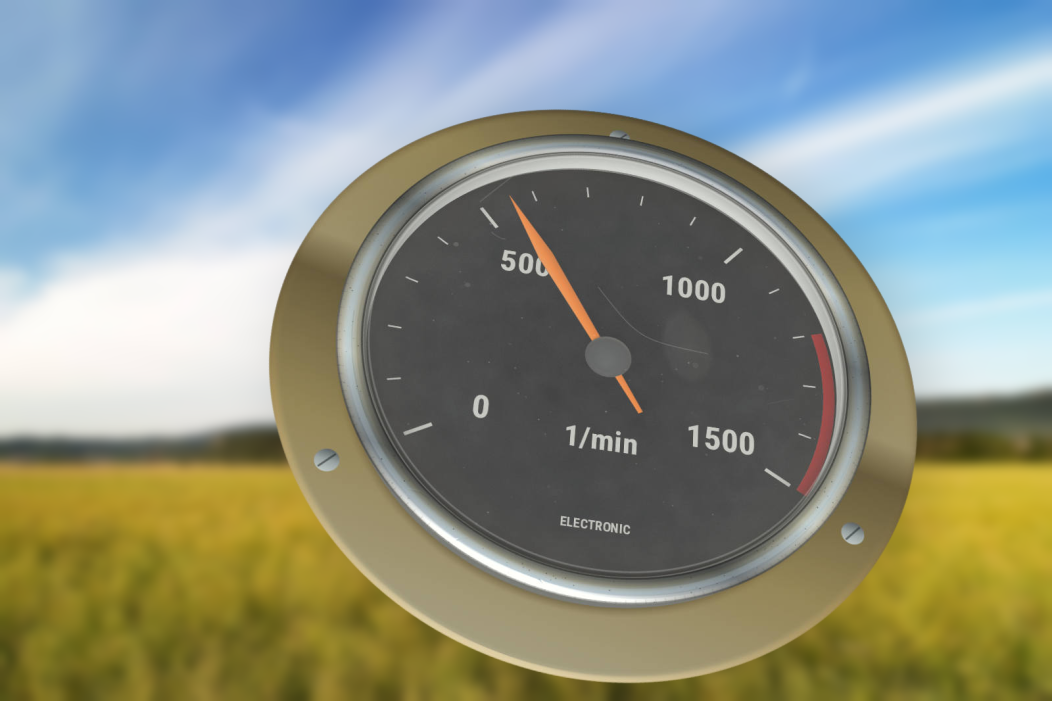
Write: 550; rpm
